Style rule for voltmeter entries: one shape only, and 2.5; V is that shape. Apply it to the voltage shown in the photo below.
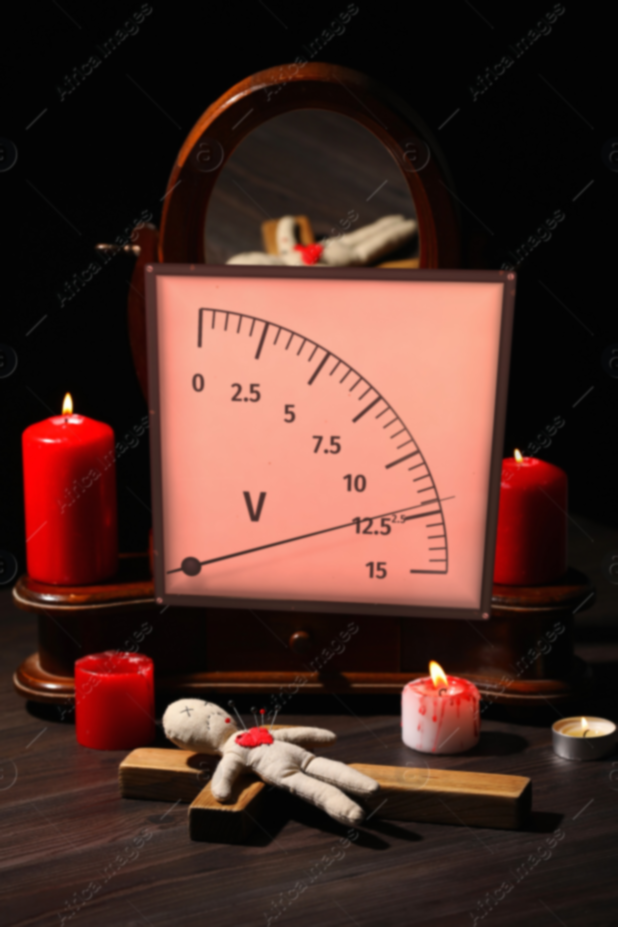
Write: 12; V
